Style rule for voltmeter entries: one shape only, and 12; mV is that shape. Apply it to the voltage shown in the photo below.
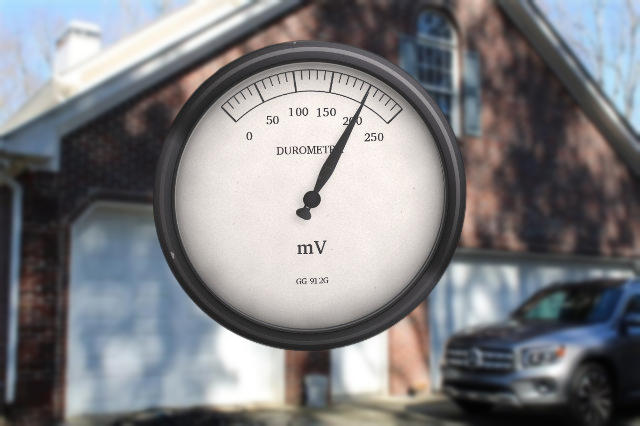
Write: 200; mV
